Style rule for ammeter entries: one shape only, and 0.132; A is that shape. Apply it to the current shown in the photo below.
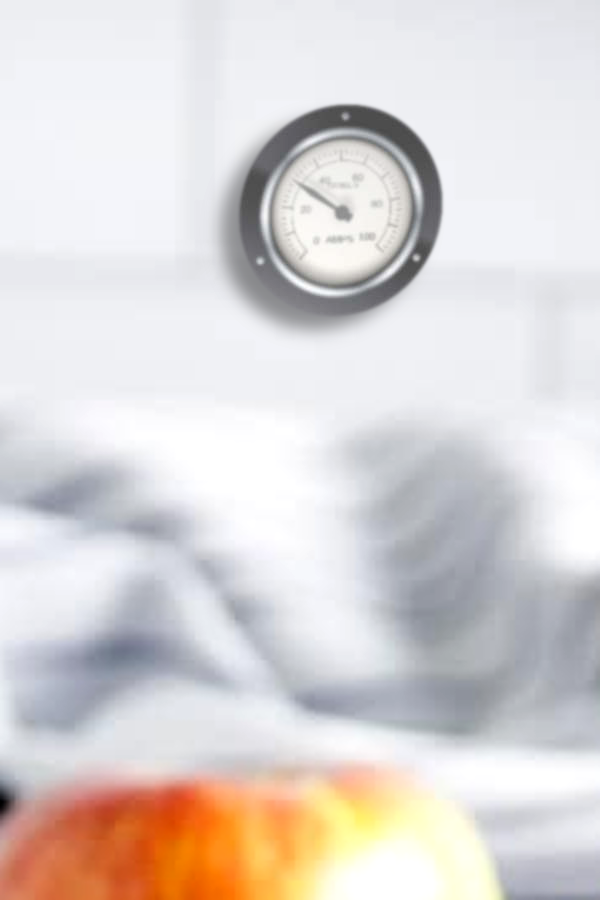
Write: 30; A
